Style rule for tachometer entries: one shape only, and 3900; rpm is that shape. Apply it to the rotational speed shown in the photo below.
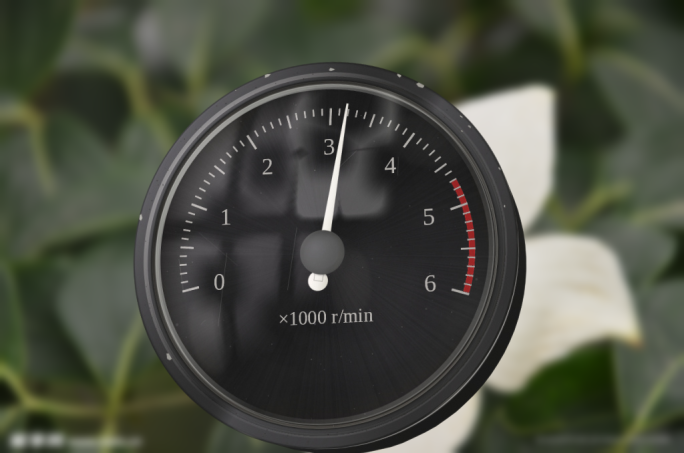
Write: 3200; rpm
